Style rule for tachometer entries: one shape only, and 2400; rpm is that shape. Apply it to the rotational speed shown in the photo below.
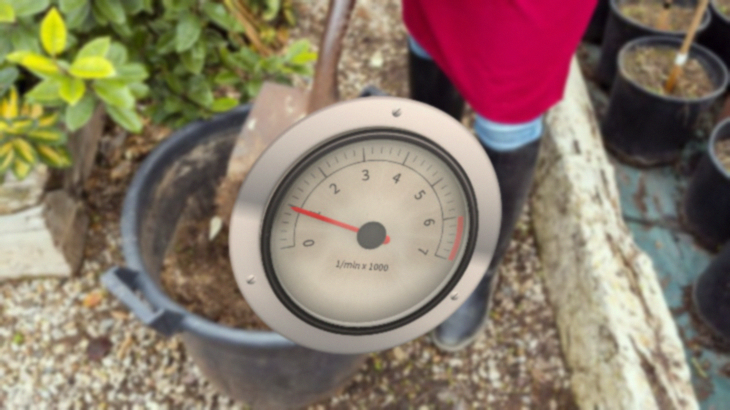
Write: 1000; rpm
